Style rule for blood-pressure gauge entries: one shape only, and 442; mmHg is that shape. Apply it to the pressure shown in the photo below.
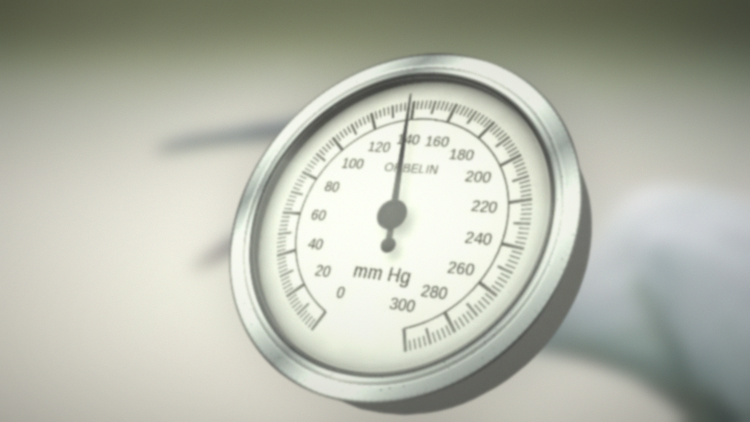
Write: 140; mmHg
